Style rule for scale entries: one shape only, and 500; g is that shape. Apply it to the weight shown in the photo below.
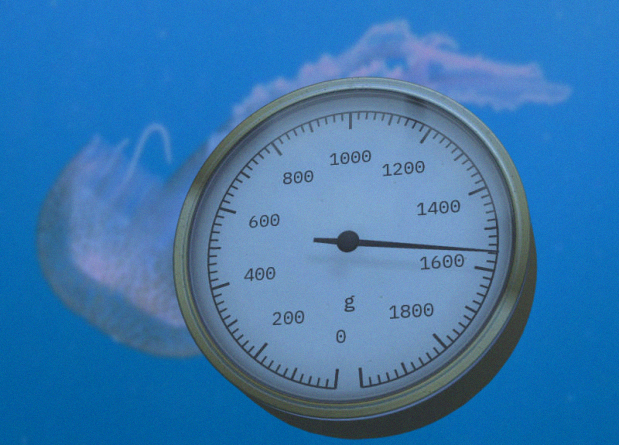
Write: 1560; g
